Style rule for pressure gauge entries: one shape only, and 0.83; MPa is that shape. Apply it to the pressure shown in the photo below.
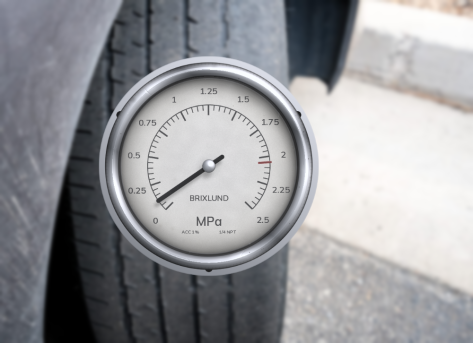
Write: 0.1; MPa
